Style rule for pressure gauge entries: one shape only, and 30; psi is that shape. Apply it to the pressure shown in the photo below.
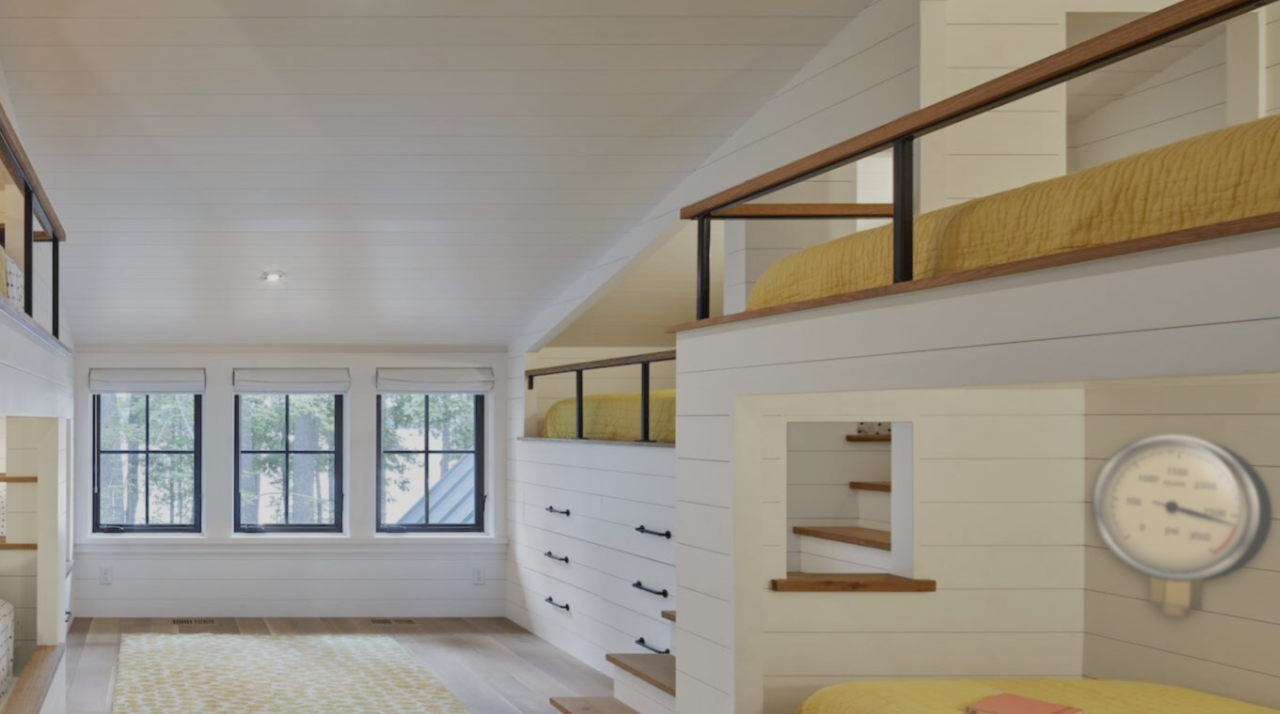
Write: 2600; psi
